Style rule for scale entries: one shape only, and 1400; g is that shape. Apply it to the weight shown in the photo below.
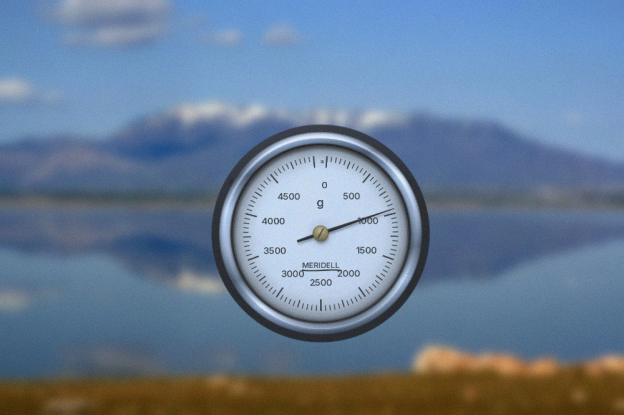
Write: 950; g
